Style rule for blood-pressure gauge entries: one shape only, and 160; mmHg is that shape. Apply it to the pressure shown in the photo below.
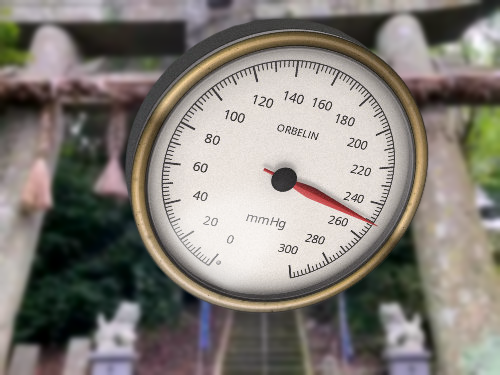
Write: 250; mmHg
